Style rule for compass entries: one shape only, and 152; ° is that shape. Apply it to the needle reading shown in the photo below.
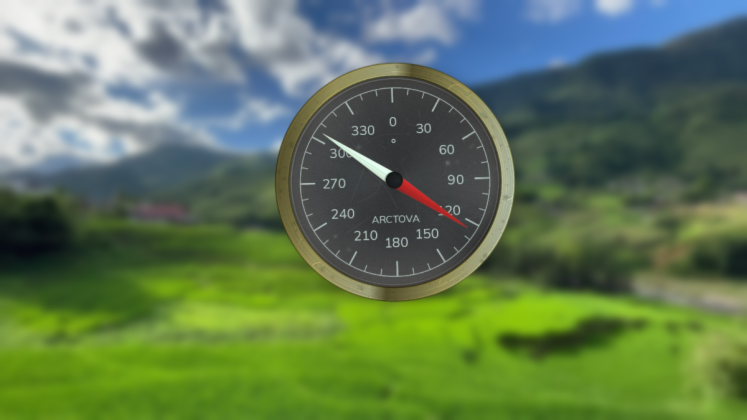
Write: 125; °
